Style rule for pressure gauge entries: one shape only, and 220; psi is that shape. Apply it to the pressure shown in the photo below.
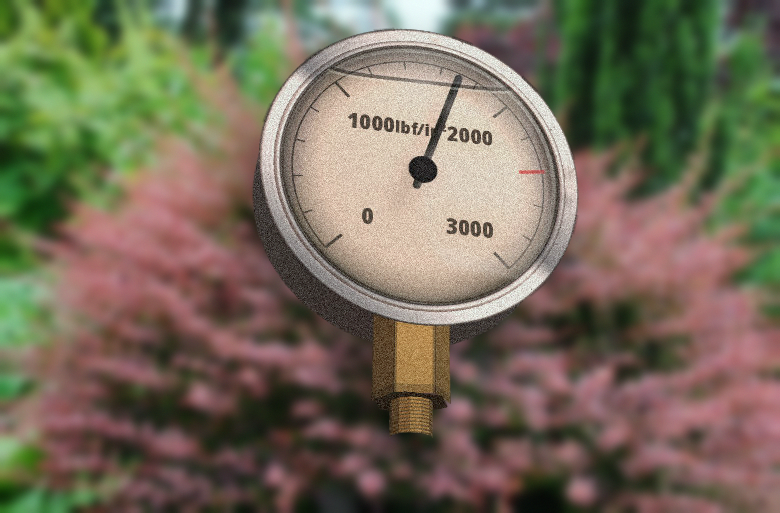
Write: 1700; psi
